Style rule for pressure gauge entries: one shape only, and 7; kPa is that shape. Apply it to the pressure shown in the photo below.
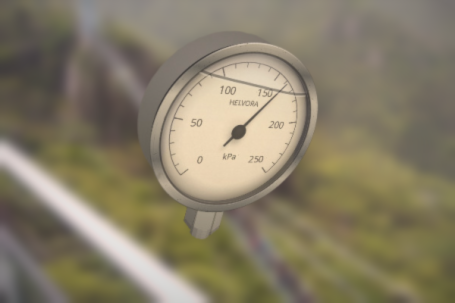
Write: 160; kPa
